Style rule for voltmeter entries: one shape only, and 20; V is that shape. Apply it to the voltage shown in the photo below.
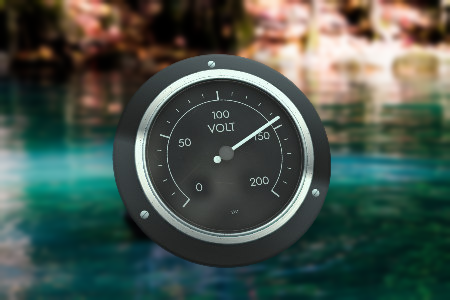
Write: 145; V
